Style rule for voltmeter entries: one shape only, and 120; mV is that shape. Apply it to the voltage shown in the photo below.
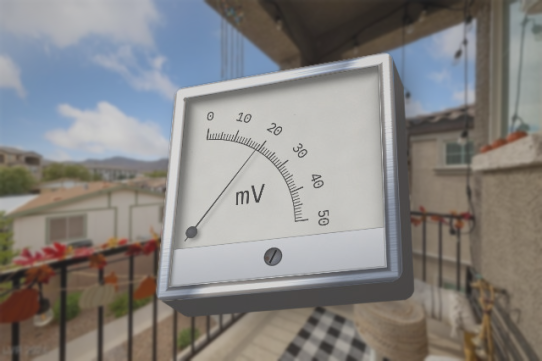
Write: 20; mV
